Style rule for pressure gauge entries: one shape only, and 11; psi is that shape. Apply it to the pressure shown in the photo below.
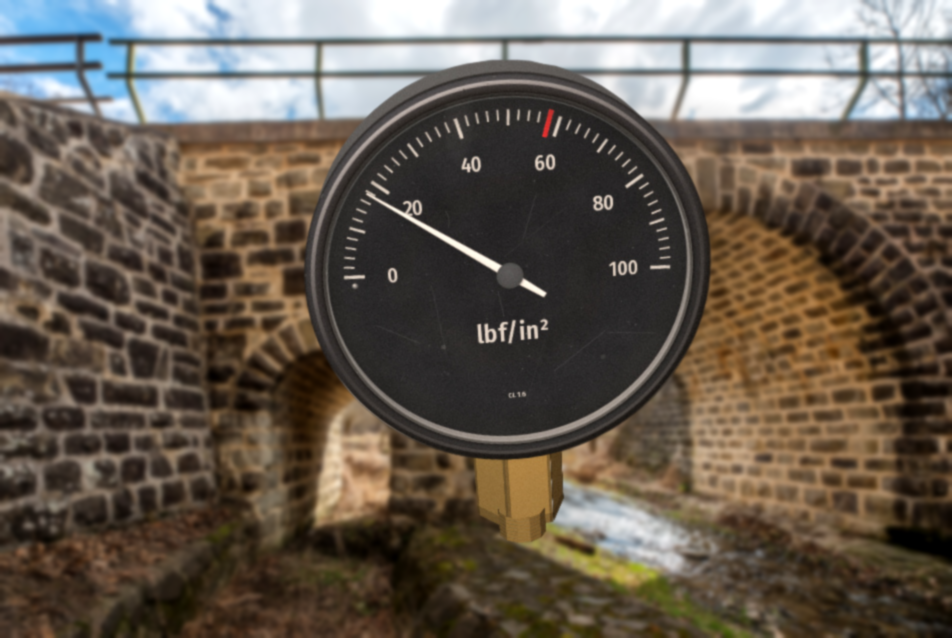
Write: 18; psi
